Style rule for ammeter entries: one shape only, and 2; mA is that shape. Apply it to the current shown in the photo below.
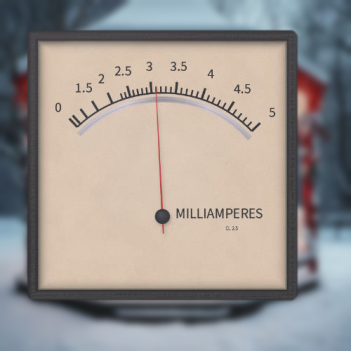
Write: 3.1; mA
